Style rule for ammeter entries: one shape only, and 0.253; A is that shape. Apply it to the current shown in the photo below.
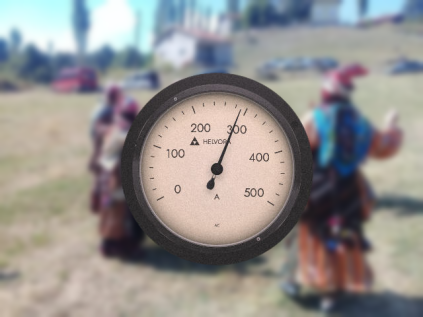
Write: 290; A
